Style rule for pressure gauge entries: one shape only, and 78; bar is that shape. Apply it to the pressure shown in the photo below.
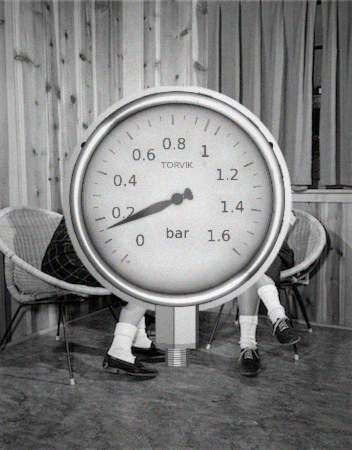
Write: 0.15; bar
